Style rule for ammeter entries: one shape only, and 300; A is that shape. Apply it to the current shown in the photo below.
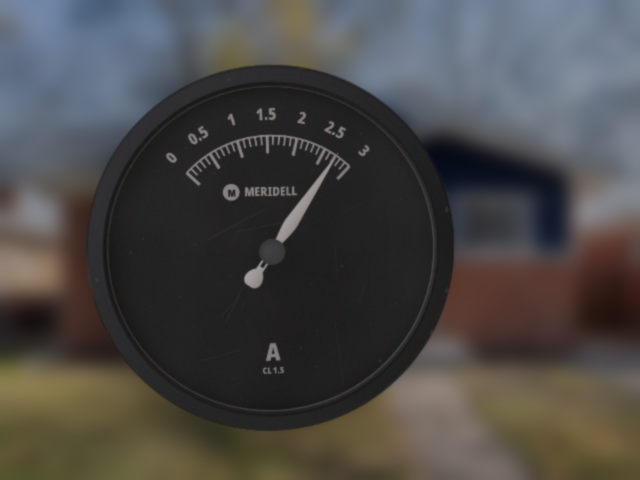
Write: 2.7; A
